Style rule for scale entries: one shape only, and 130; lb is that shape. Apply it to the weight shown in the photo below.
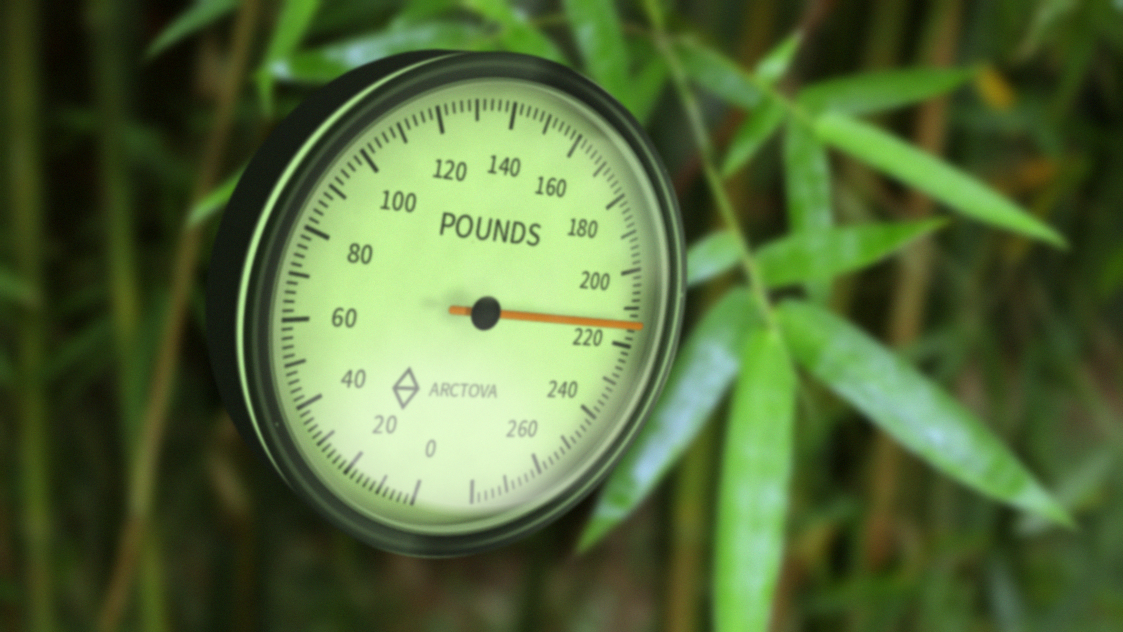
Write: 214; lb
